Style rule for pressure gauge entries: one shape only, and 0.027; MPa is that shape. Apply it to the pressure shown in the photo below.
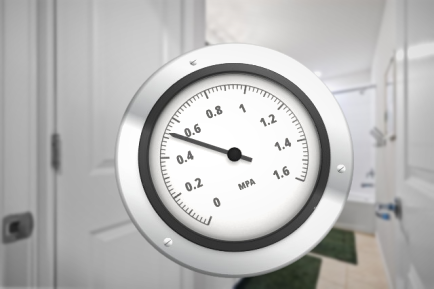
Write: 0.52; MPa
